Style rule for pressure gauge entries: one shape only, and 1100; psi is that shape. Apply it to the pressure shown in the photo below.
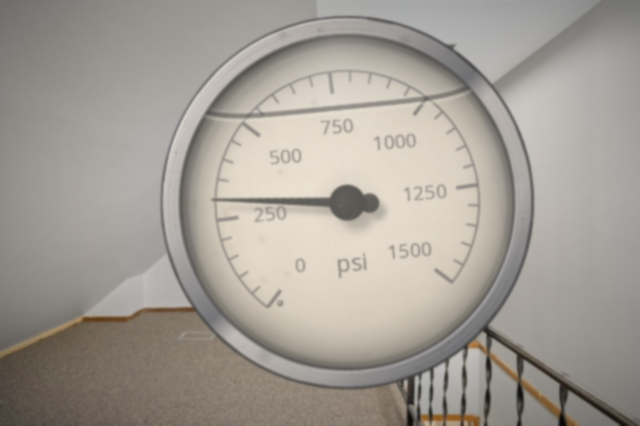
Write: 300; psi
